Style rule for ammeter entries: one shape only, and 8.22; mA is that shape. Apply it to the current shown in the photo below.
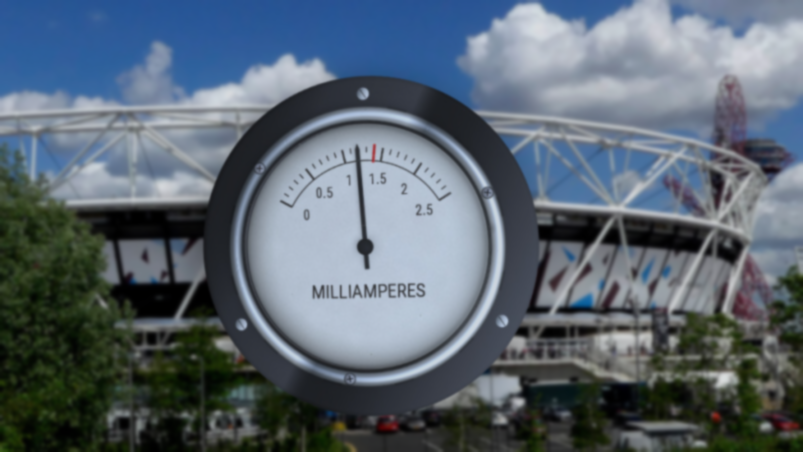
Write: 1.2; mA
